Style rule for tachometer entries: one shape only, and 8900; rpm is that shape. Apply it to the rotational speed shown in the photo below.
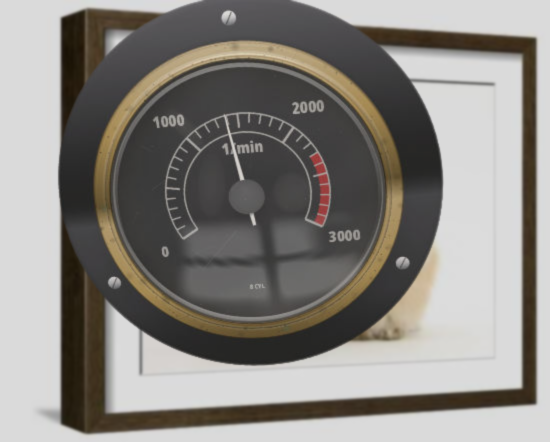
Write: 1400; rpm
